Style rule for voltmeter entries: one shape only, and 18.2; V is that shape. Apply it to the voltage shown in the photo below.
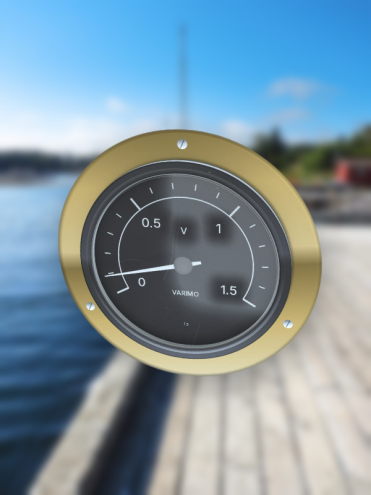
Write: 0.1; V
